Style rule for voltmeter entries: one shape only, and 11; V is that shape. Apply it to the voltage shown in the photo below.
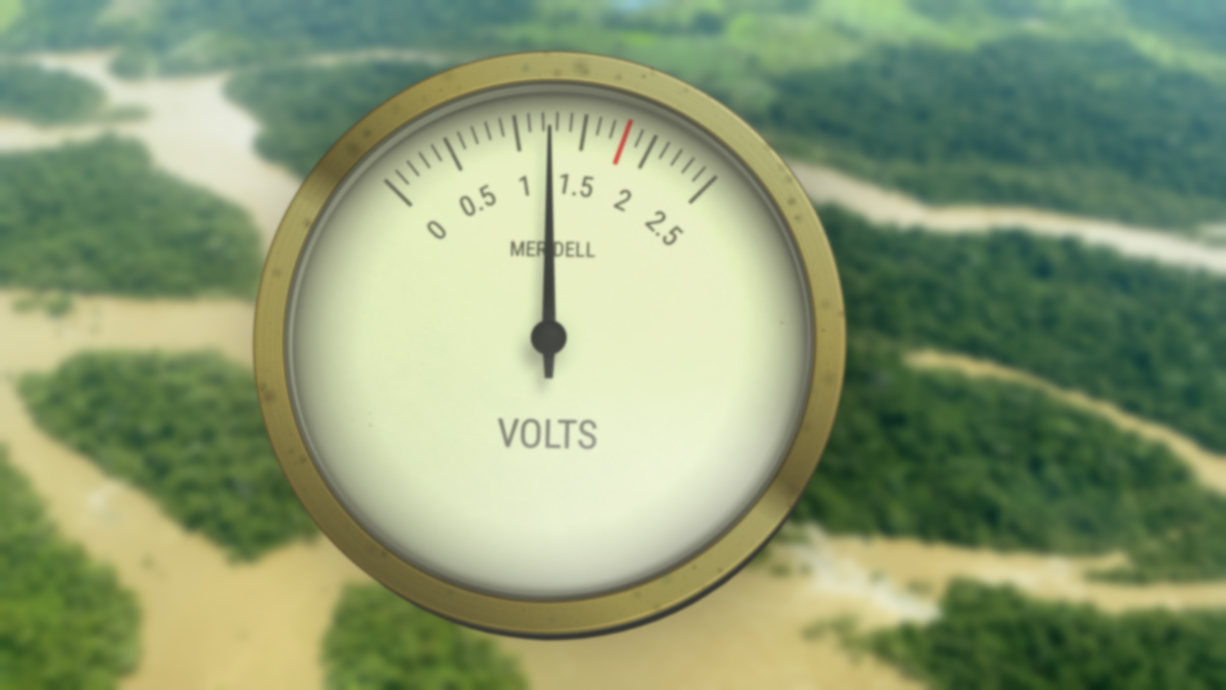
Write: 1.25; V
